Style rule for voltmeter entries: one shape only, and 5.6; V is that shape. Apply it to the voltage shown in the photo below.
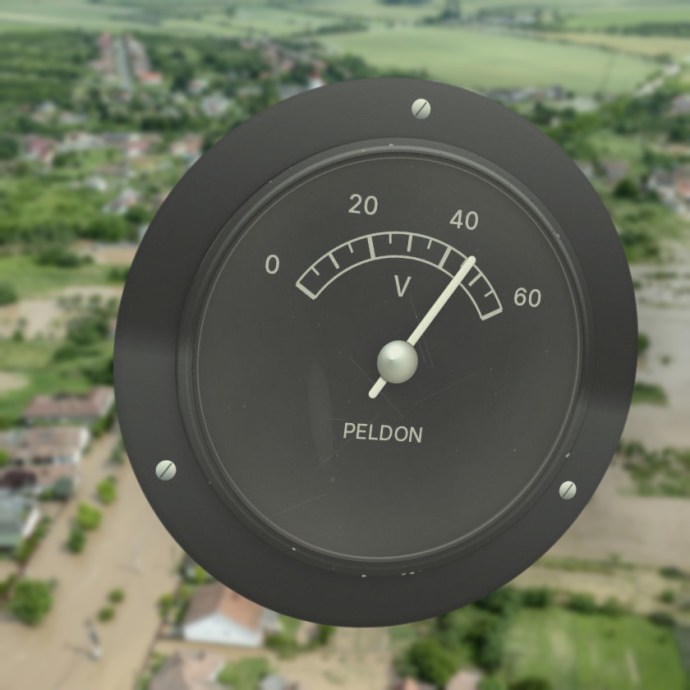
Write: 45; V
